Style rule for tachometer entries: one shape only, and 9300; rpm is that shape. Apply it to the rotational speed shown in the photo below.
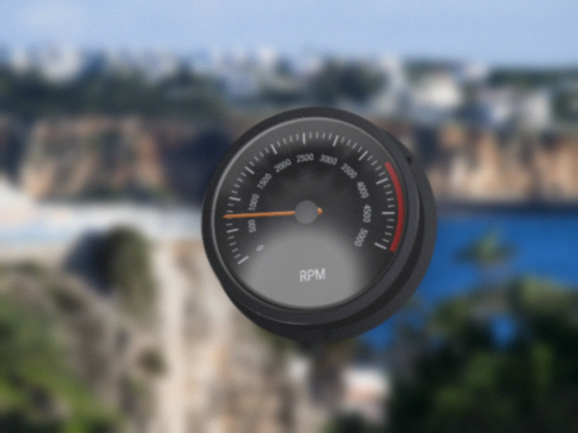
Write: 700; rpm
